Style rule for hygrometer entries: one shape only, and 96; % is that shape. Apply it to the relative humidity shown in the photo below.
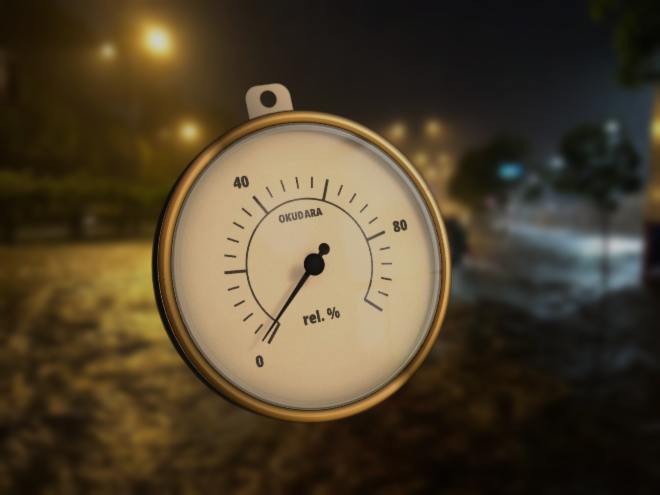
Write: 2; %
